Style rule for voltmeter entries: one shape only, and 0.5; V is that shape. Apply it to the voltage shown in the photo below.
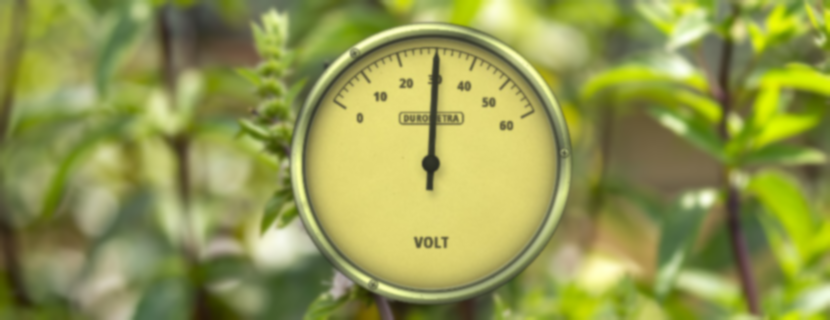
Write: 30; V
